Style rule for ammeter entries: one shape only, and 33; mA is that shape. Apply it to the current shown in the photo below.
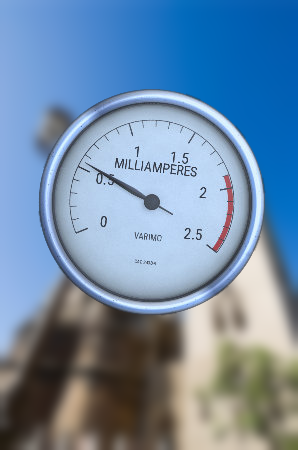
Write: 0.55; mA
